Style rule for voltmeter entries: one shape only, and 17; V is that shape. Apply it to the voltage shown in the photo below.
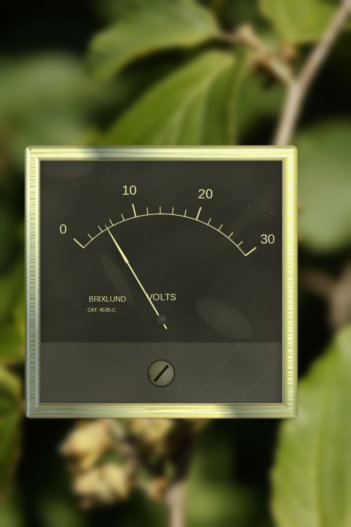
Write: 5; V
